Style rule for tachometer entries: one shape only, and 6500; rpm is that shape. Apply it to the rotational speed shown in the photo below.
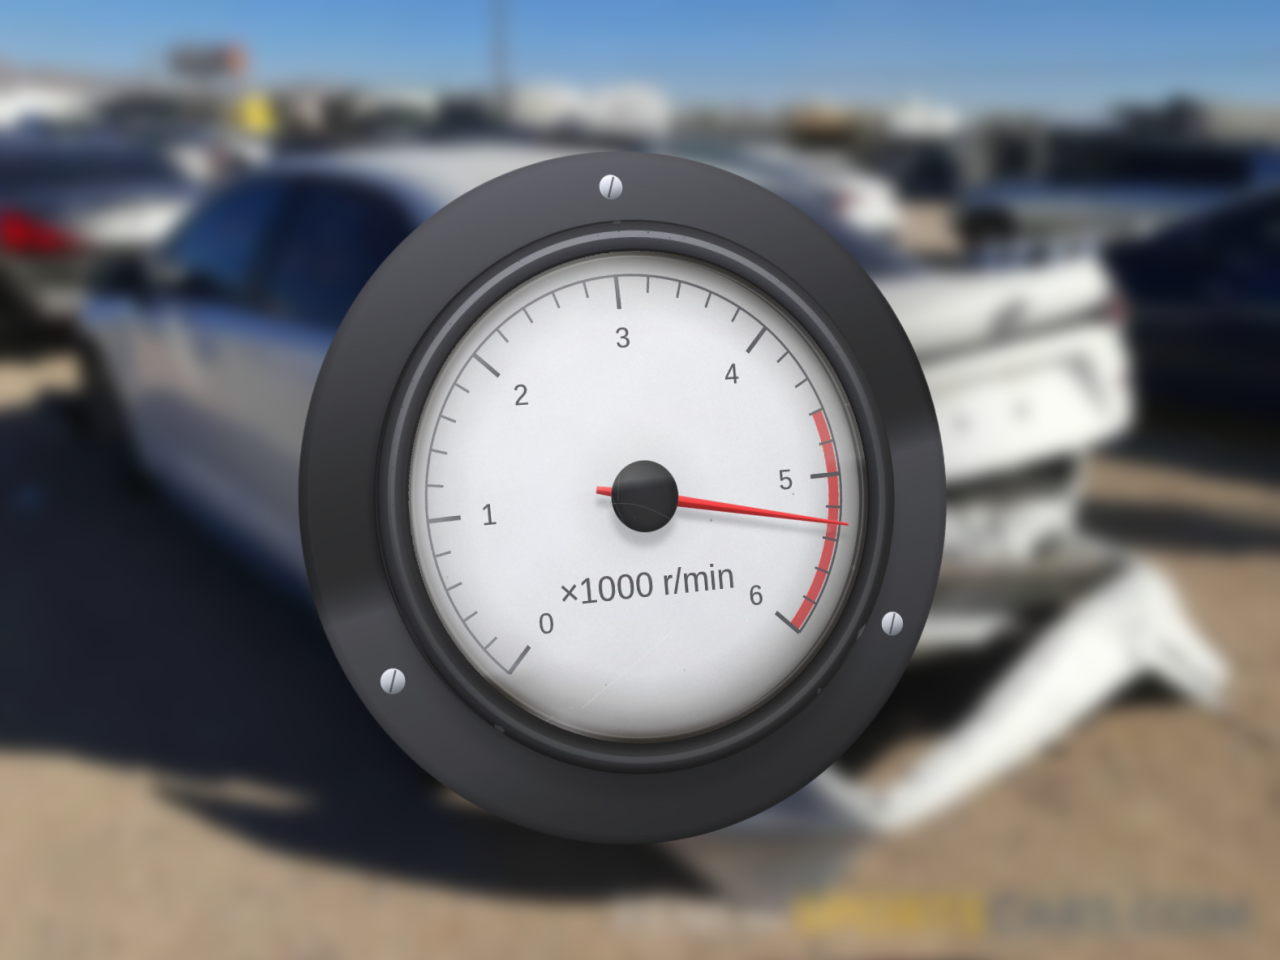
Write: 5300; rpm
